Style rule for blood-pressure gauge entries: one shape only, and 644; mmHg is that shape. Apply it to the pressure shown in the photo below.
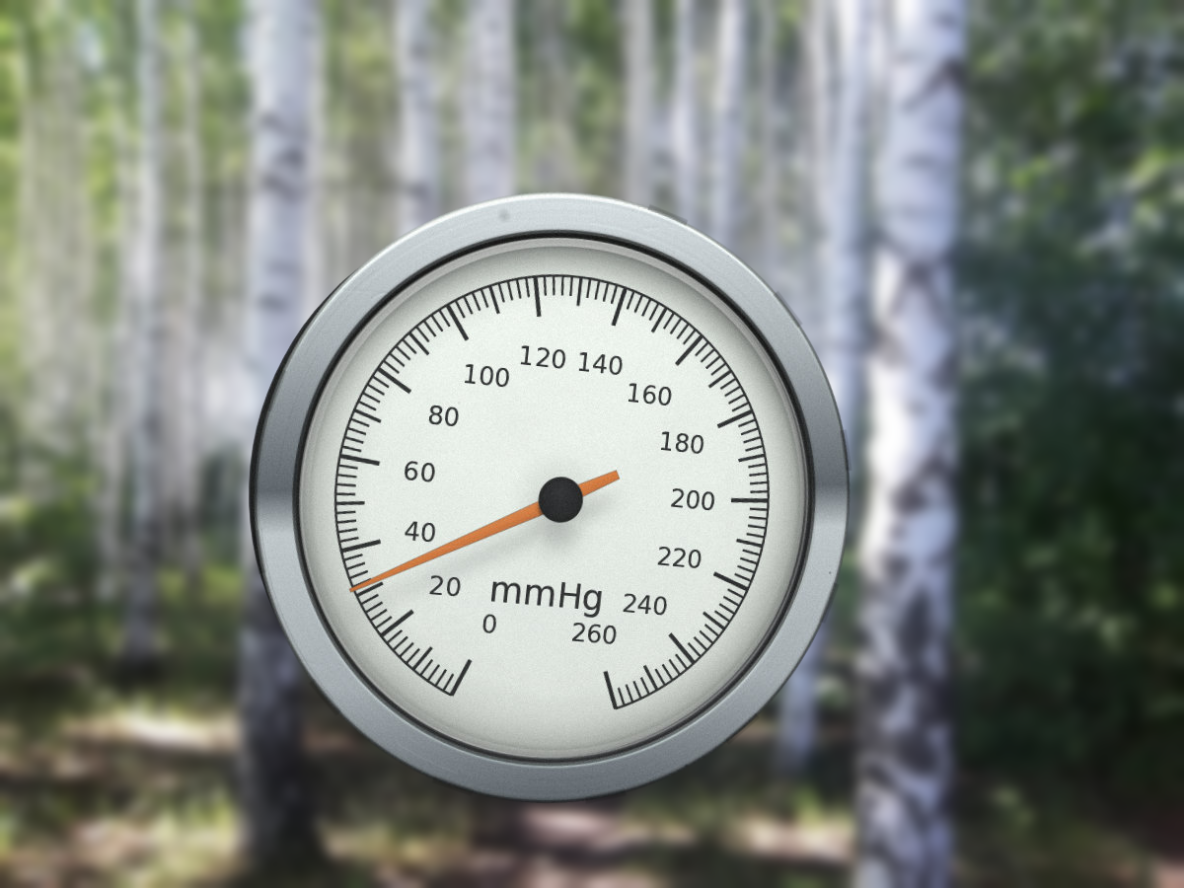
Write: 32; mmHg
